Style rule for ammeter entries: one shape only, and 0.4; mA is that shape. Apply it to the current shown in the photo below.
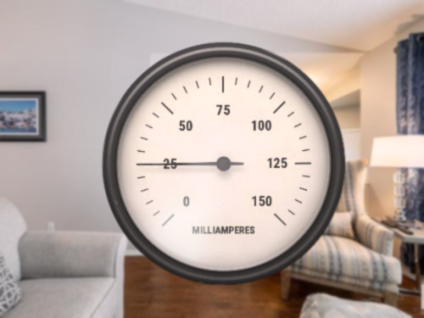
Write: 25; mA
